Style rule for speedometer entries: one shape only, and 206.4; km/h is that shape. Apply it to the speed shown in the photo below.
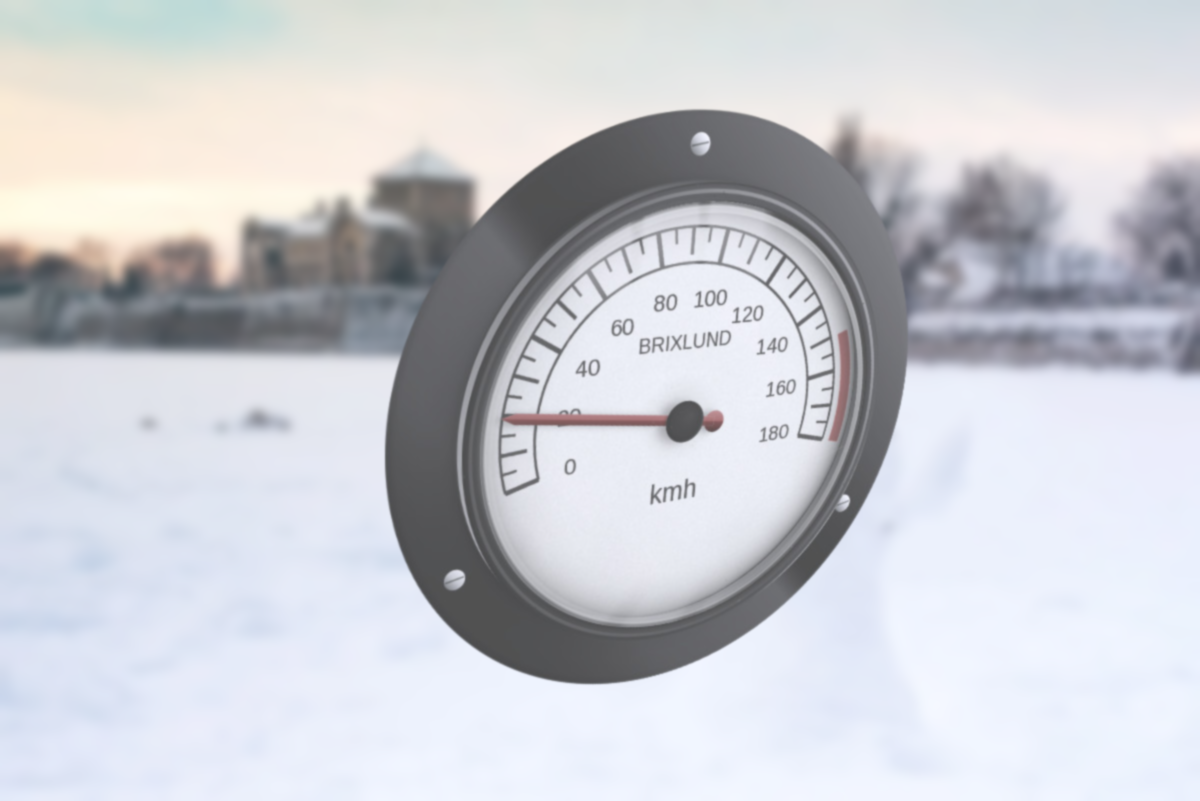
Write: 20; km/h
